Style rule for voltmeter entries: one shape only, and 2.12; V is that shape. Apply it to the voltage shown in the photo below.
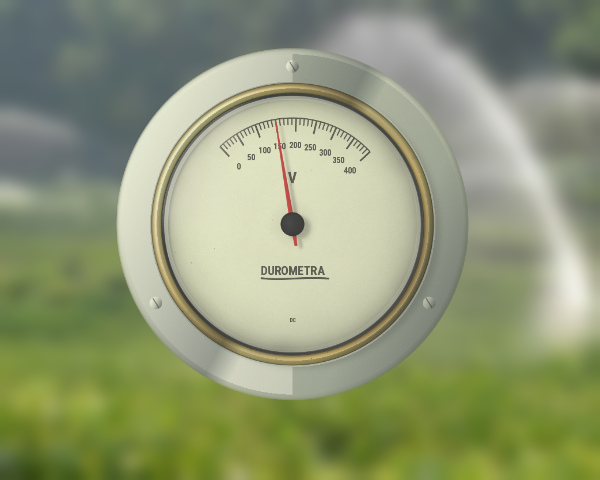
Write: 150; V
